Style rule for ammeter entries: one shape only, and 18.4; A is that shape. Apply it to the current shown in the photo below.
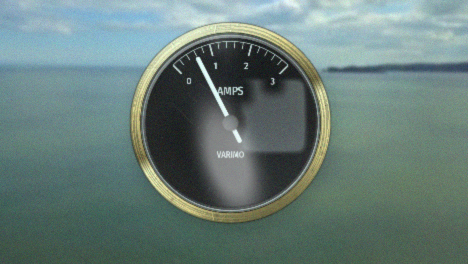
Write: 0.6; A
